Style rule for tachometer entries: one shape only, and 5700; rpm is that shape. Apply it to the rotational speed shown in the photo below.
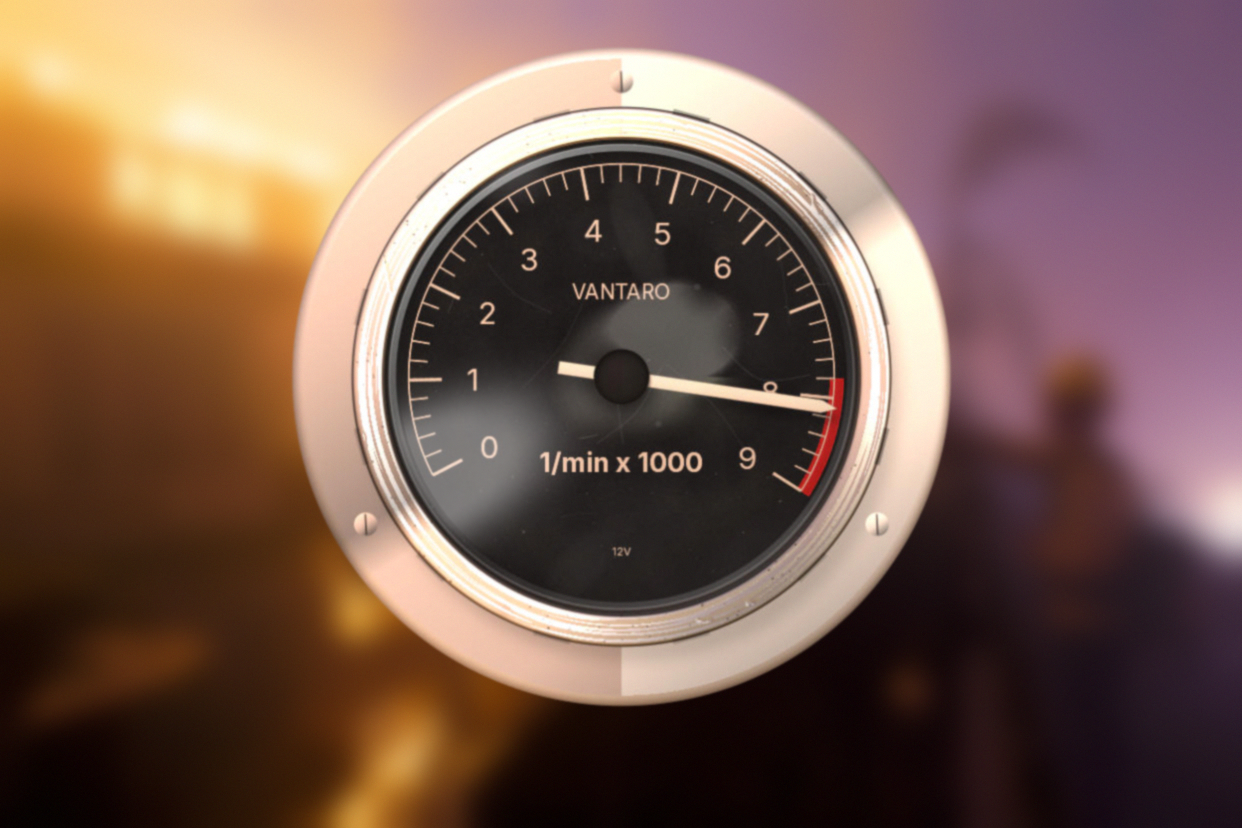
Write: 8100; rpm
